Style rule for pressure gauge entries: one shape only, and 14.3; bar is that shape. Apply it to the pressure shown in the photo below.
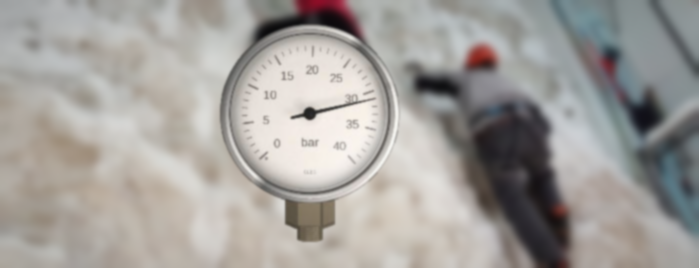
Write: 31; bar
